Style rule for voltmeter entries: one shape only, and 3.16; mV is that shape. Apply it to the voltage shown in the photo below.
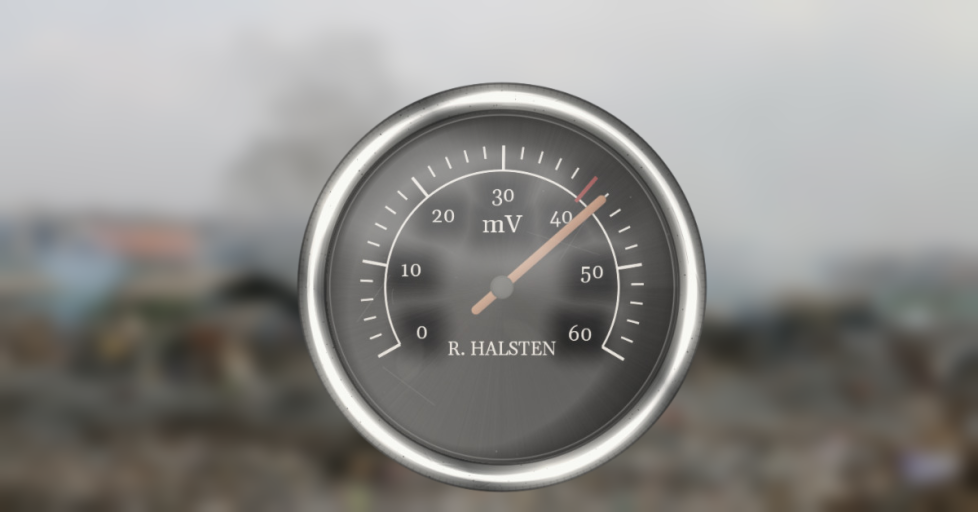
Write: 42; mV
